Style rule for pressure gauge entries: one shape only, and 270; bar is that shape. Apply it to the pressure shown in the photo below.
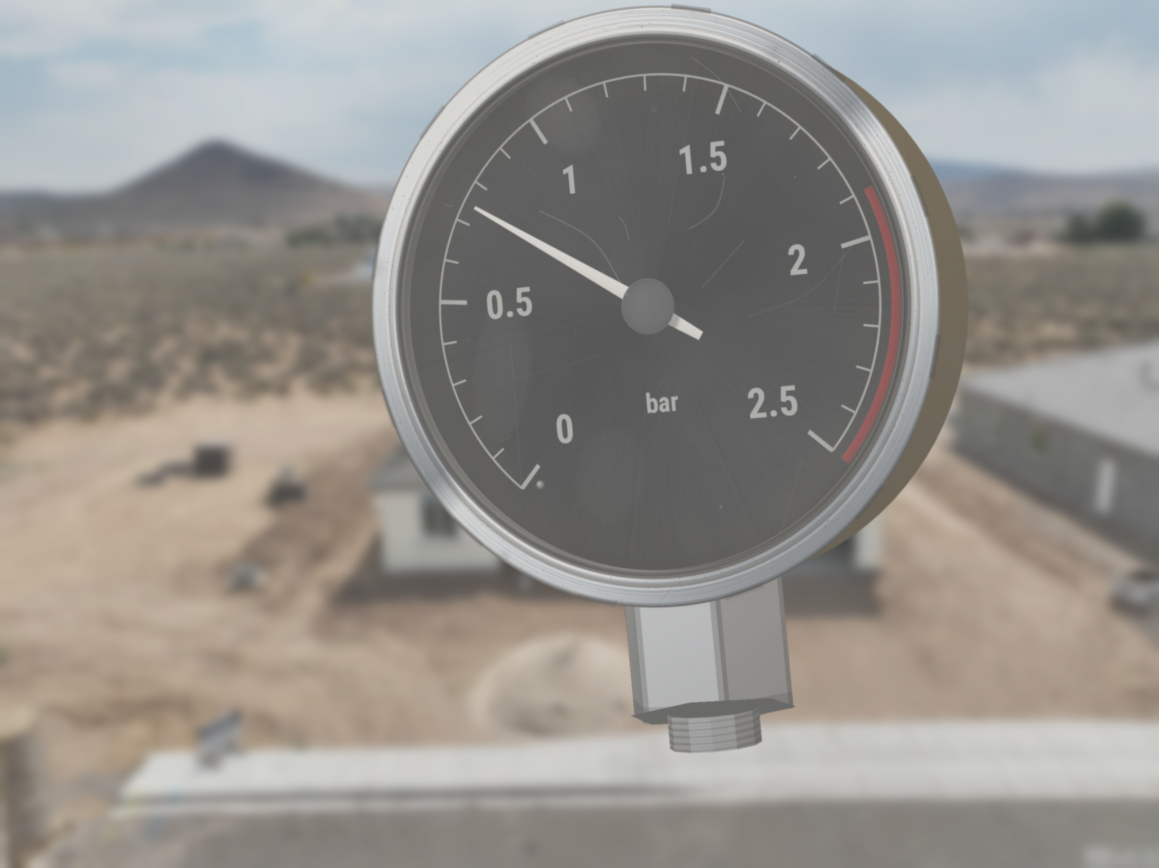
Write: 0.75; bar
